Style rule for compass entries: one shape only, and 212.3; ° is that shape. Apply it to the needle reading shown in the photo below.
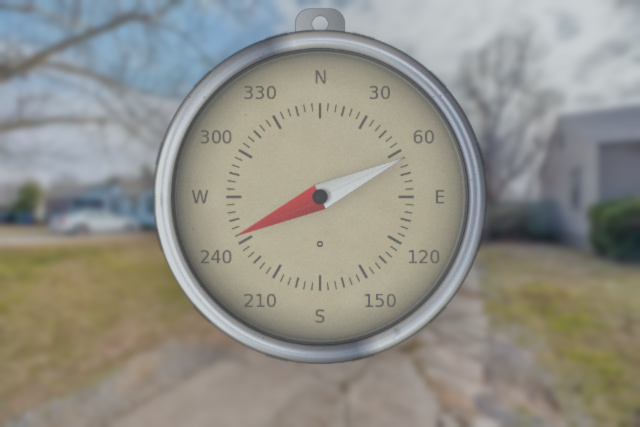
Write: 245; °
